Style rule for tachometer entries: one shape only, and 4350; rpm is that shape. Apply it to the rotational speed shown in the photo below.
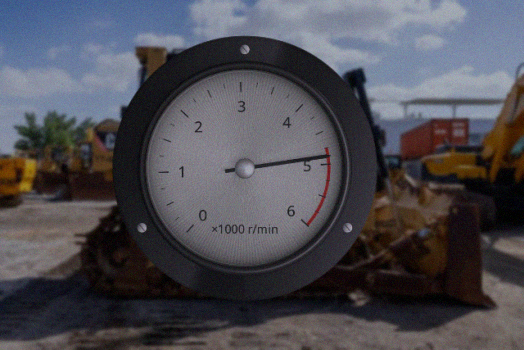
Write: 4875; rpm
